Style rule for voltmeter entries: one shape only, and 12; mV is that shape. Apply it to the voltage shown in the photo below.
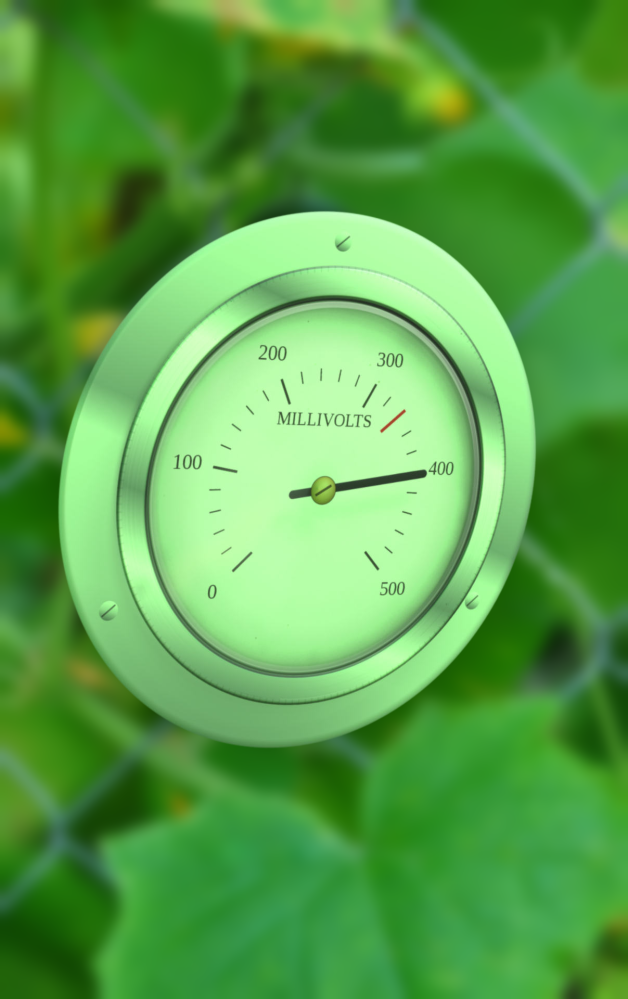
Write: 400; mV
